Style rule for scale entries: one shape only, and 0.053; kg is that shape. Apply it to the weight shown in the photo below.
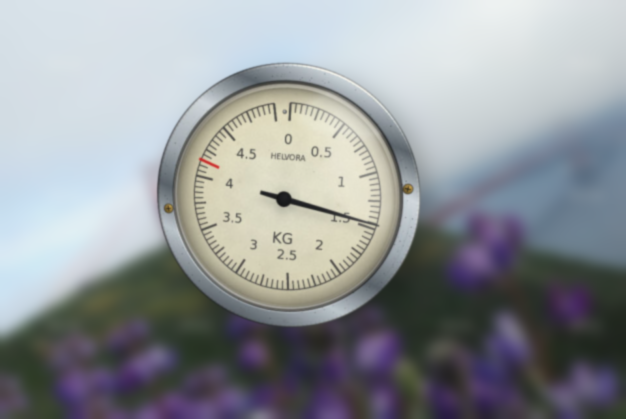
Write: 1.45; kg
